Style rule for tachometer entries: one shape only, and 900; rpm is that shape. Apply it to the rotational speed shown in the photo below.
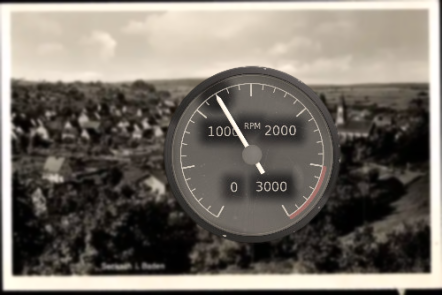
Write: 1200; rpm
